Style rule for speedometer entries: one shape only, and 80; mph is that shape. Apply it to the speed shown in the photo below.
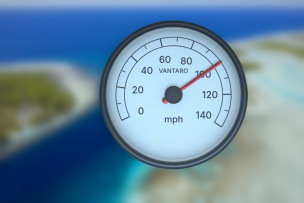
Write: 100; mph
